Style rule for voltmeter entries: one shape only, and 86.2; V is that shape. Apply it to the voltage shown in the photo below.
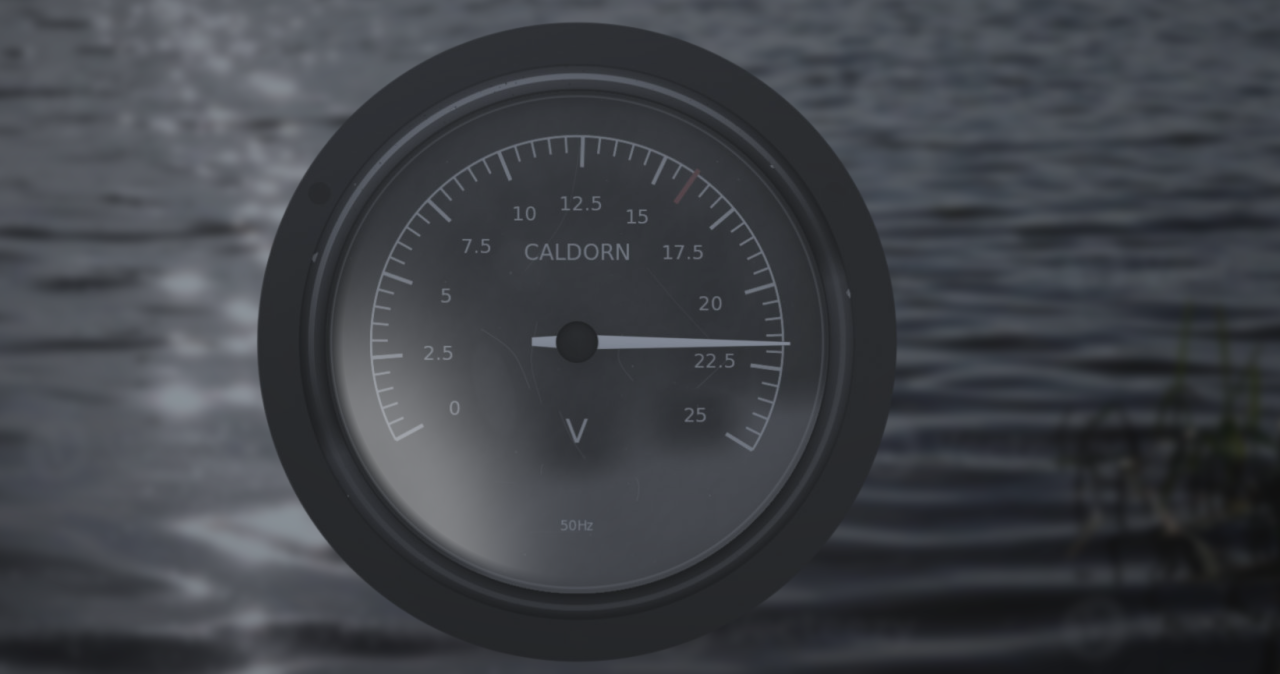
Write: 21.75; V
